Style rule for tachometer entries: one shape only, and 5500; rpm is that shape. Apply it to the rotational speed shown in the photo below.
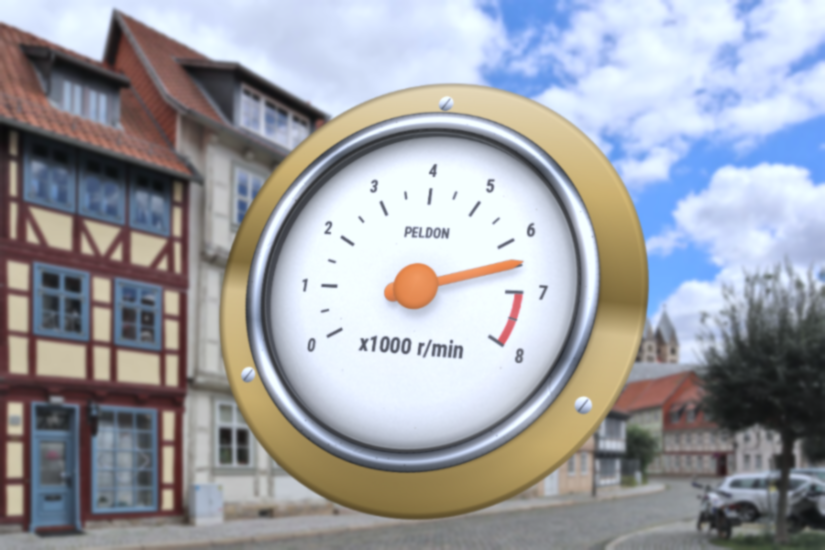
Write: 6500; rpm
